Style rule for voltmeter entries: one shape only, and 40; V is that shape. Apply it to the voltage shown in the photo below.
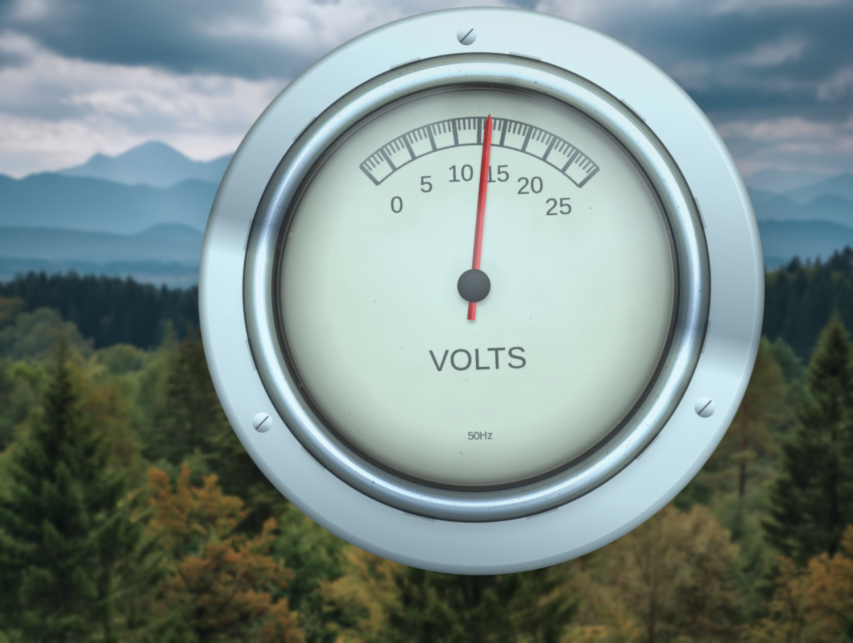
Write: 13.5; V
